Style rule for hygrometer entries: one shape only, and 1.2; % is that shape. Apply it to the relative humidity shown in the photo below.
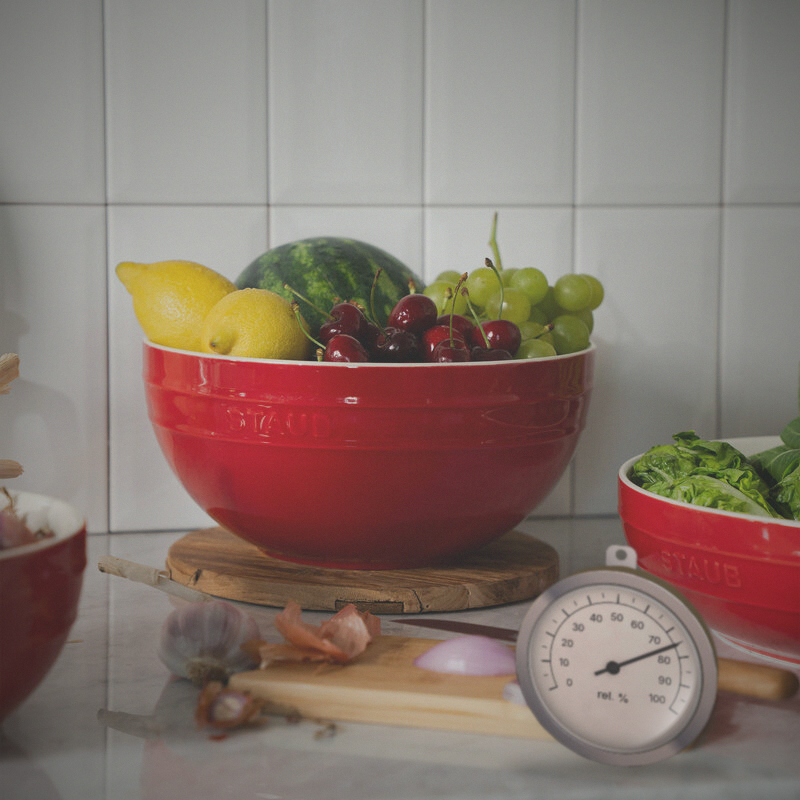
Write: 75; %
